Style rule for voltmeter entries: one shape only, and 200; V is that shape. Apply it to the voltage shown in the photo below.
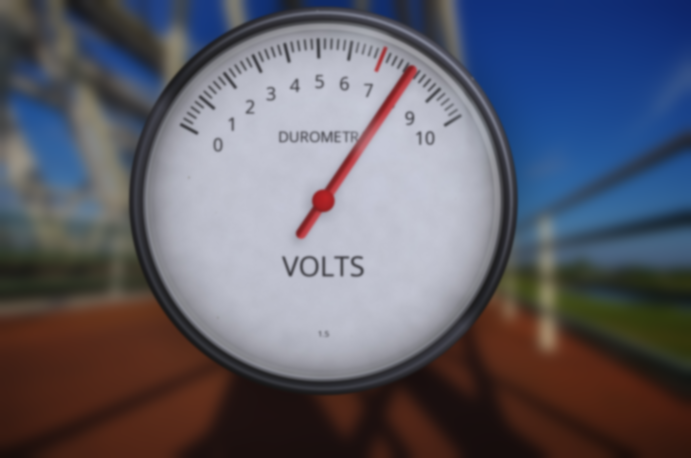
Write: 8; V
